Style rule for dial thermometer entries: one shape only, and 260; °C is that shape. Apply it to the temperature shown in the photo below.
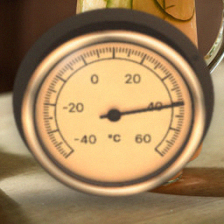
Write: 40; °C
